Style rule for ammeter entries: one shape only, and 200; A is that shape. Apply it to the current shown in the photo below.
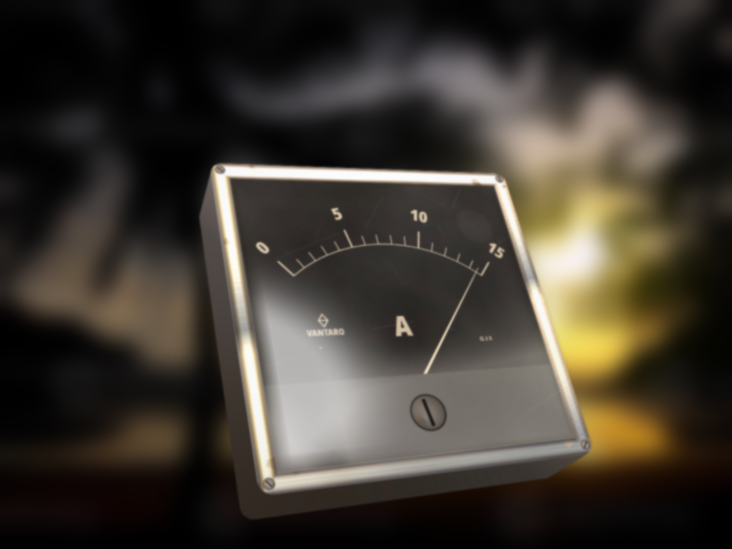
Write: 14.5; A
